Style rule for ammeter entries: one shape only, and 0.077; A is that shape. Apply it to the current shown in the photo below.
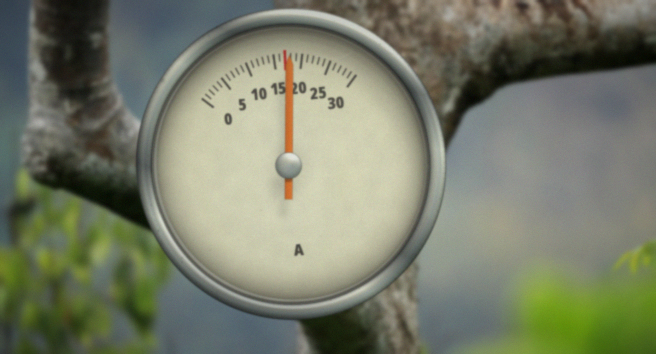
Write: 18; A
